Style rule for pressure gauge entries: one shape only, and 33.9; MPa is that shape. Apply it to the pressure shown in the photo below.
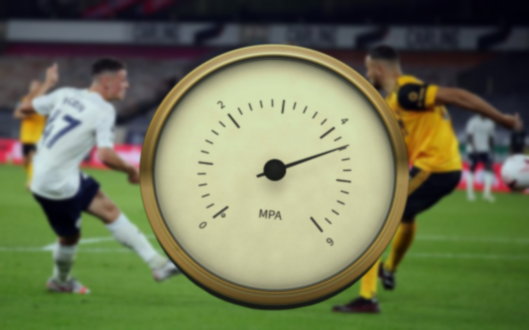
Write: 4.4; MPa
